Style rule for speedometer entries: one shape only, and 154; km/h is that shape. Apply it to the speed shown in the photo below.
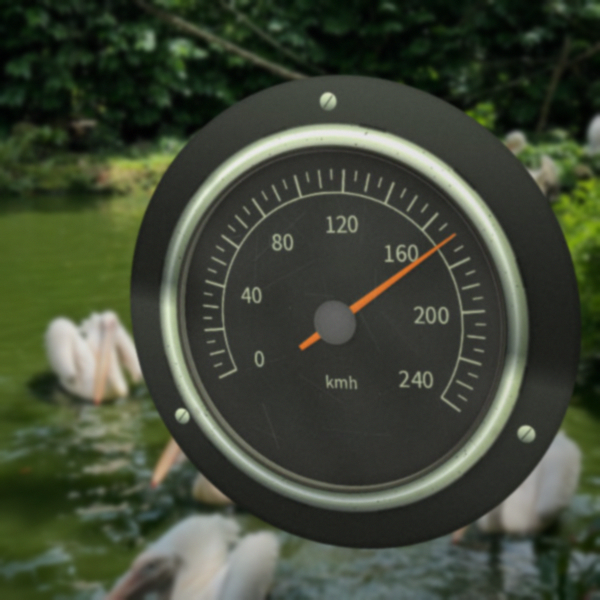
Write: 170; km/h
